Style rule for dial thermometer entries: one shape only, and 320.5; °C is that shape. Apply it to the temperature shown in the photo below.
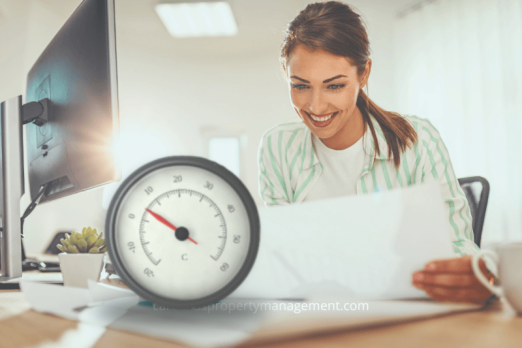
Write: 5; °C
